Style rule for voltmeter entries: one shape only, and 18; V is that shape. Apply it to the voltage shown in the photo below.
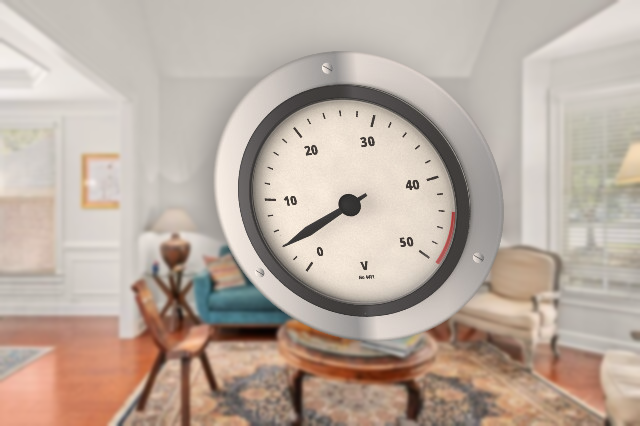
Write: 4; V
